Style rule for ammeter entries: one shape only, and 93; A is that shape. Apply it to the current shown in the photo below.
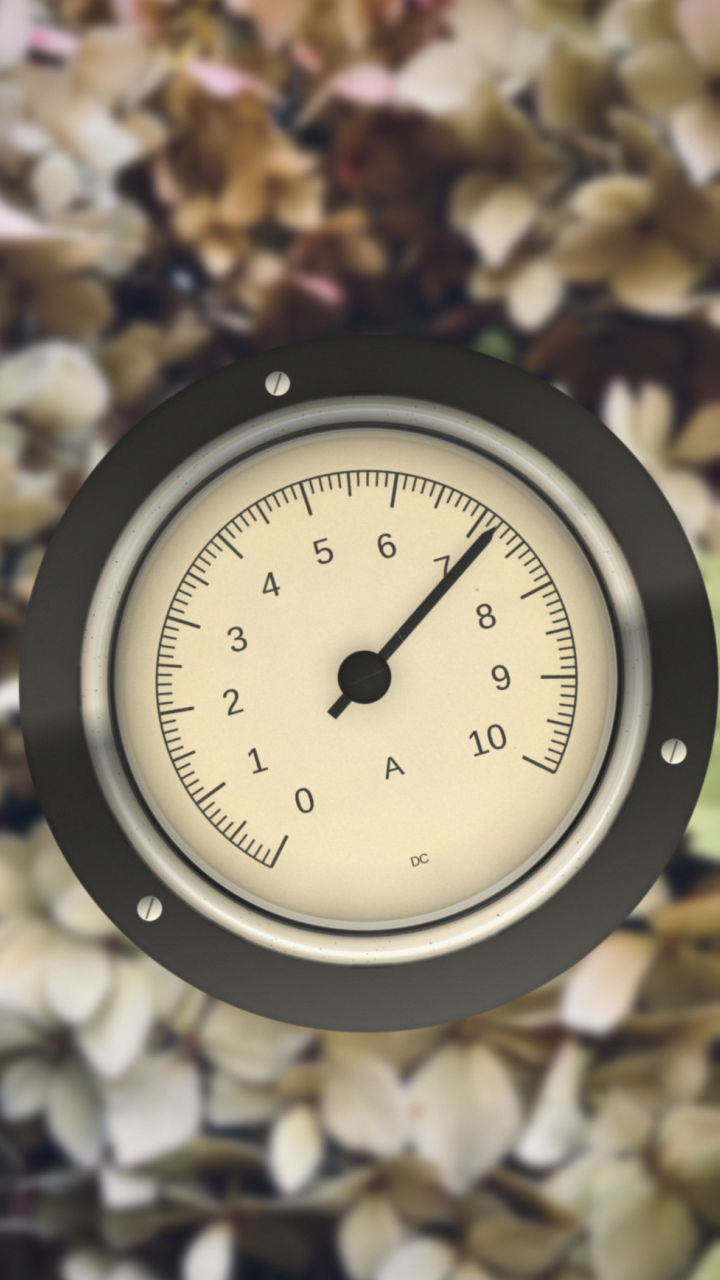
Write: 7.2; A
